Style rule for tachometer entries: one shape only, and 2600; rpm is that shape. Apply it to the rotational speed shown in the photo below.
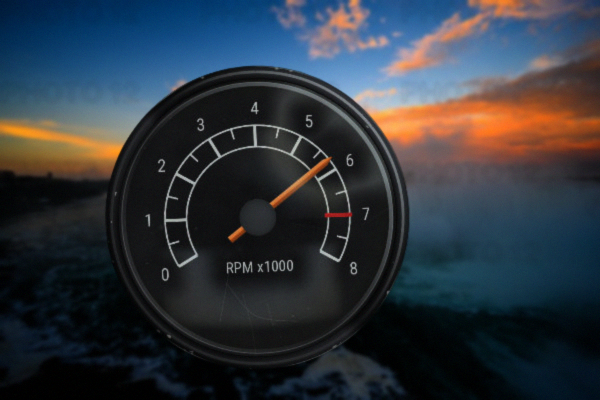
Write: 5750; rpm
